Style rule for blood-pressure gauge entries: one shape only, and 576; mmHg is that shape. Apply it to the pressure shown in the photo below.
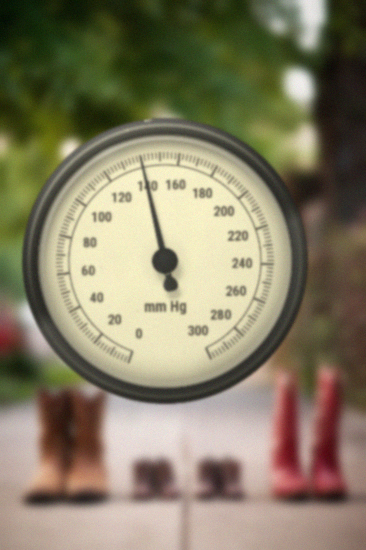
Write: 140; mmHg
